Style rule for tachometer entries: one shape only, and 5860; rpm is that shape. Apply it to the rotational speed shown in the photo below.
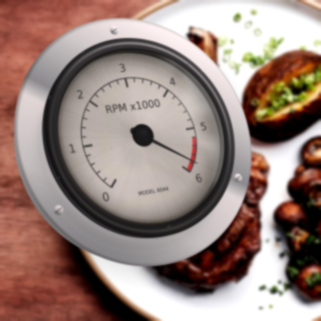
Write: 5800; rpm
